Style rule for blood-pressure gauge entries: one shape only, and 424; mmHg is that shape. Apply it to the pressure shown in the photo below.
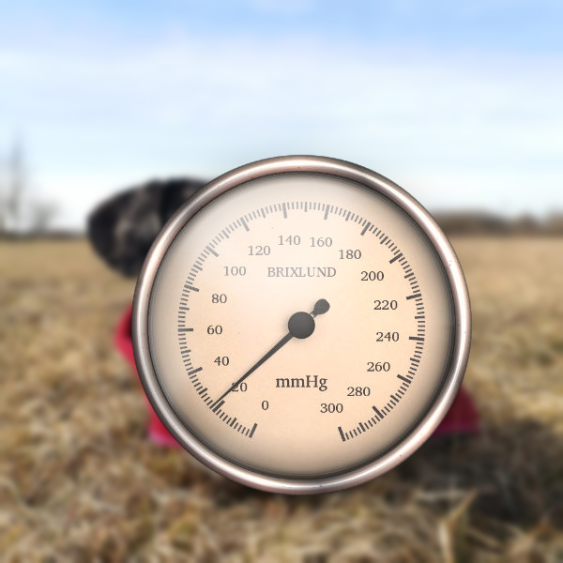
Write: 22; mmHg
